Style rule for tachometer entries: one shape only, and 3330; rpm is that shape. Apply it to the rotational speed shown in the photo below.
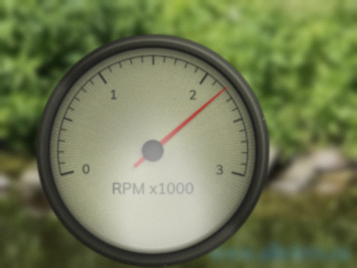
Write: 2200; rpm
